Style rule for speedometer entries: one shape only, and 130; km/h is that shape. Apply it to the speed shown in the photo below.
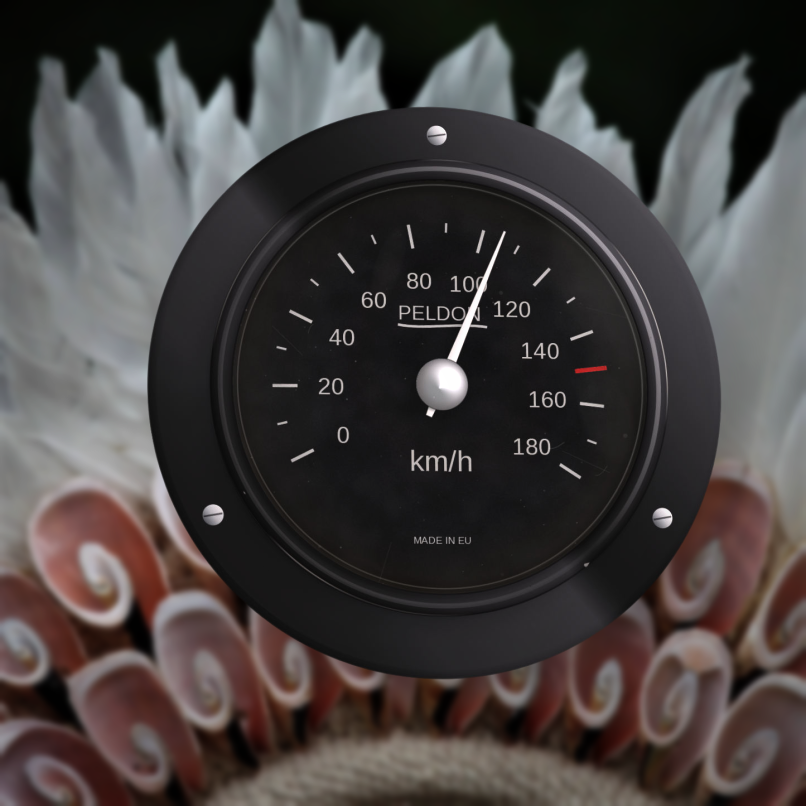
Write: 105; km/h
